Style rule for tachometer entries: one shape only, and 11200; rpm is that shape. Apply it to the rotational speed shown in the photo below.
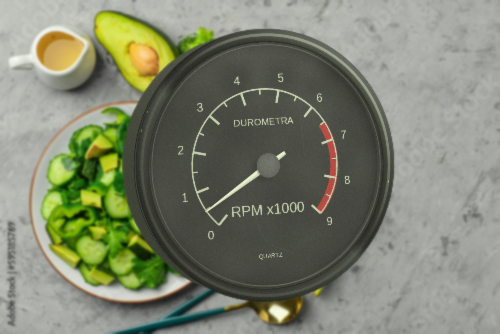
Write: 500; rpm
